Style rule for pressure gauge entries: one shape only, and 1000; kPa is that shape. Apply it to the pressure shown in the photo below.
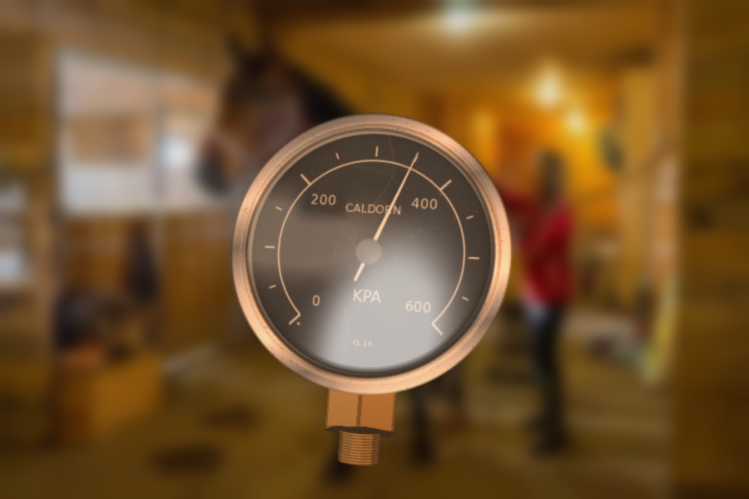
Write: 350; kPa
